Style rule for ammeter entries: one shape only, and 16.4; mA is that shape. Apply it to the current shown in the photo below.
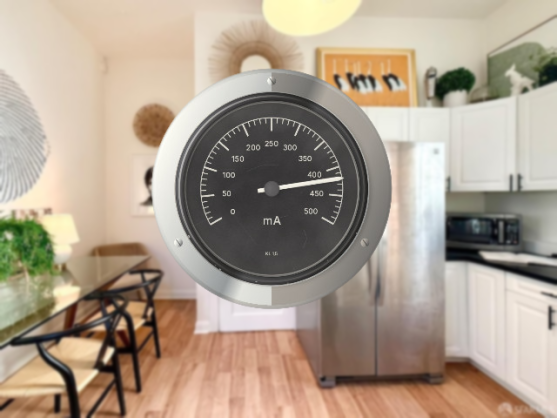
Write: 420; mA
